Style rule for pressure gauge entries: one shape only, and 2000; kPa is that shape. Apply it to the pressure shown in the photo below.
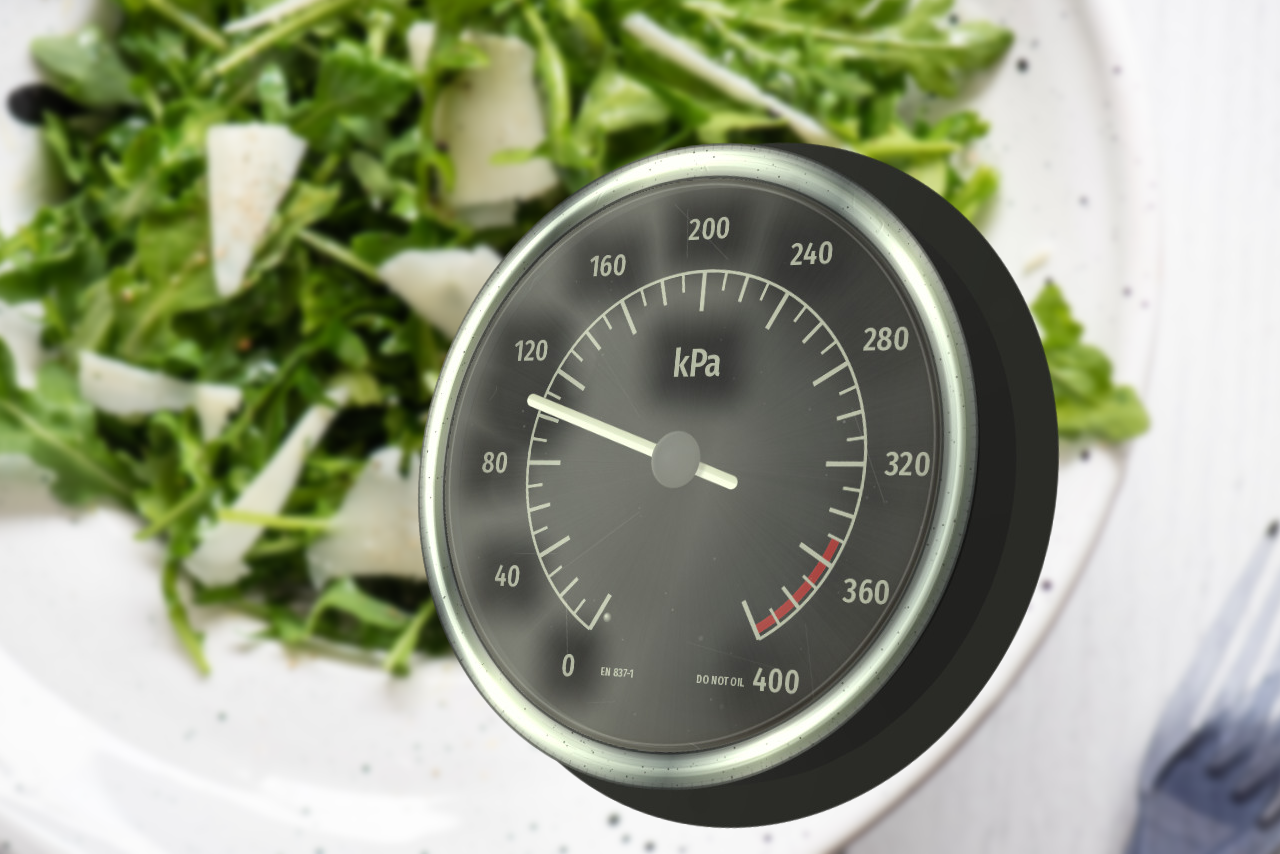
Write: 105; kPa
